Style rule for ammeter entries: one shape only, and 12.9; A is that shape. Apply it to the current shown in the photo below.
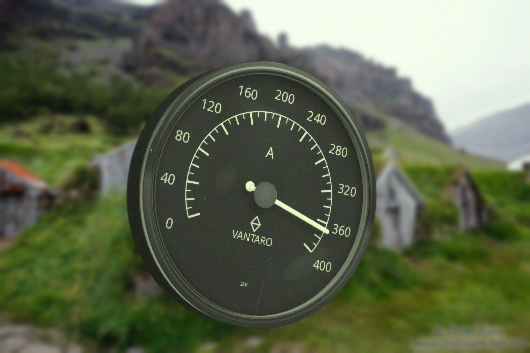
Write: 370; A
